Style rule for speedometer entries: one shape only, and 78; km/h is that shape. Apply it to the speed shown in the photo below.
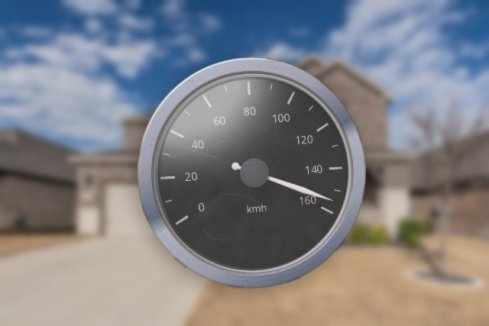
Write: 155; km/h
